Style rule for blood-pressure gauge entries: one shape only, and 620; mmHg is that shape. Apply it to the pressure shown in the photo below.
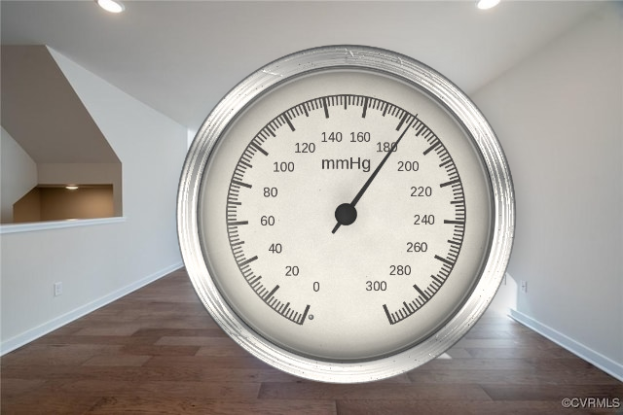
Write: 184; mmHg
